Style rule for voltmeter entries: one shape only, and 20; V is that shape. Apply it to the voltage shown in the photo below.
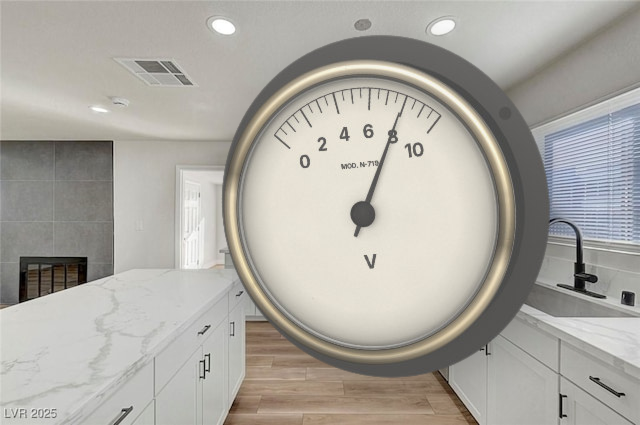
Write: 8; V
